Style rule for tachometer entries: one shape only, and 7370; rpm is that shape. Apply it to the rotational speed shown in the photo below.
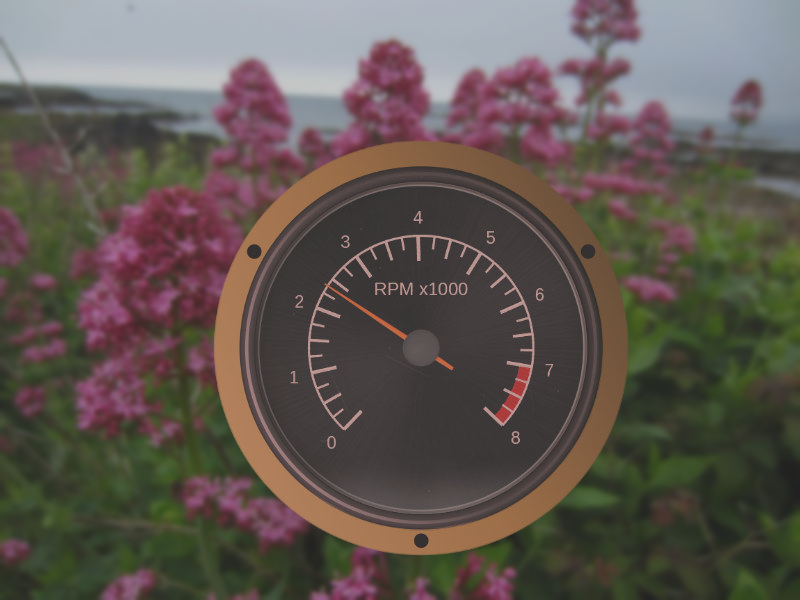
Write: 2375; rpm
